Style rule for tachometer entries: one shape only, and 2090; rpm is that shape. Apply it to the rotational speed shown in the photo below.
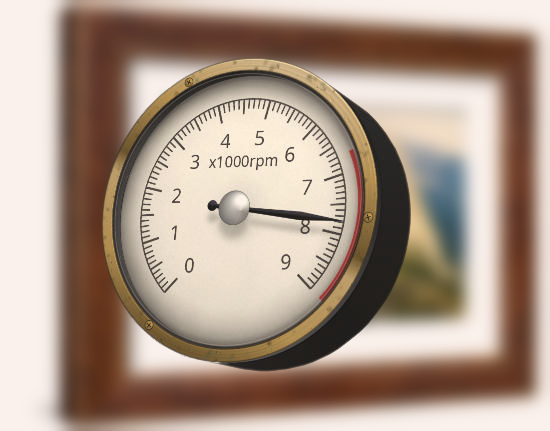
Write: 7800; rpm
